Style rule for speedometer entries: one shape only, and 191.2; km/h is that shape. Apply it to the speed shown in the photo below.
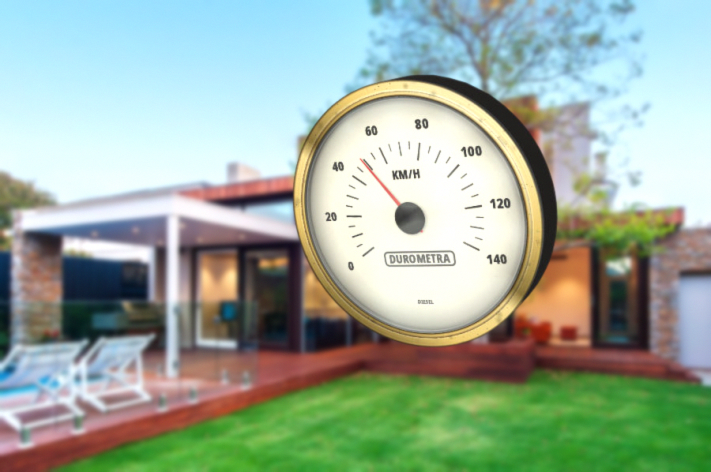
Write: 50; km/h
